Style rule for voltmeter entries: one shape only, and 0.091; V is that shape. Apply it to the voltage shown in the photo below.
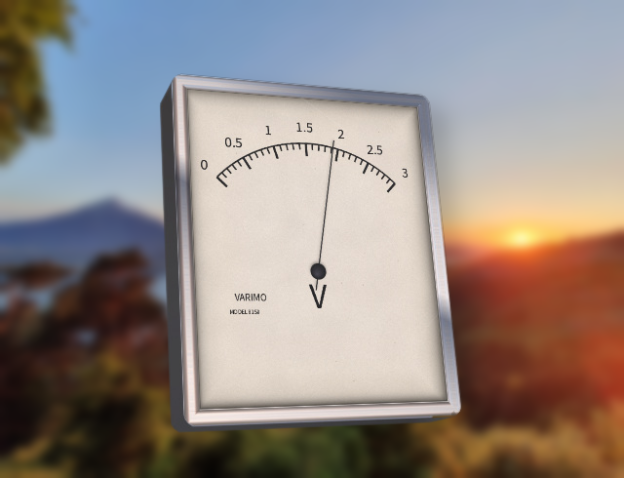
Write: 1.9; V
